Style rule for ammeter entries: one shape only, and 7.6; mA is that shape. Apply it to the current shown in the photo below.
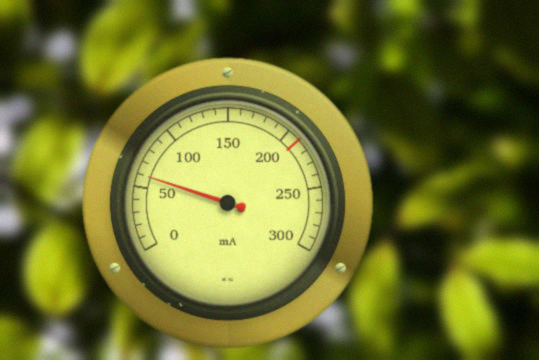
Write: 60; mA
